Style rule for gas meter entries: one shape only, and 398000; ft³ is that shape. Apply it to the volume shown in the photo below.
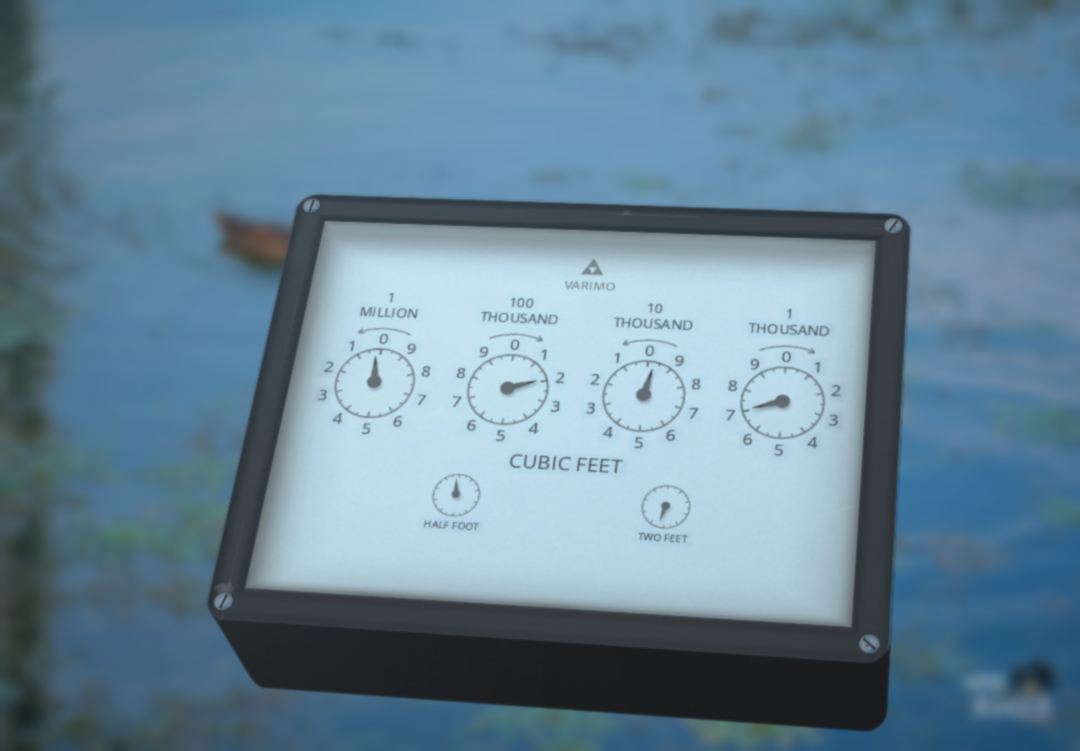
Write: 19700; ft³
